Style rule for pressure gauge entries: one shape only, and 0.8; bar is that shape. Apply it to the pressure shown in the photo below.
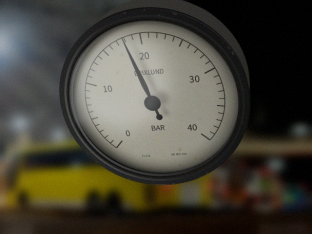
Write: 18; bar
